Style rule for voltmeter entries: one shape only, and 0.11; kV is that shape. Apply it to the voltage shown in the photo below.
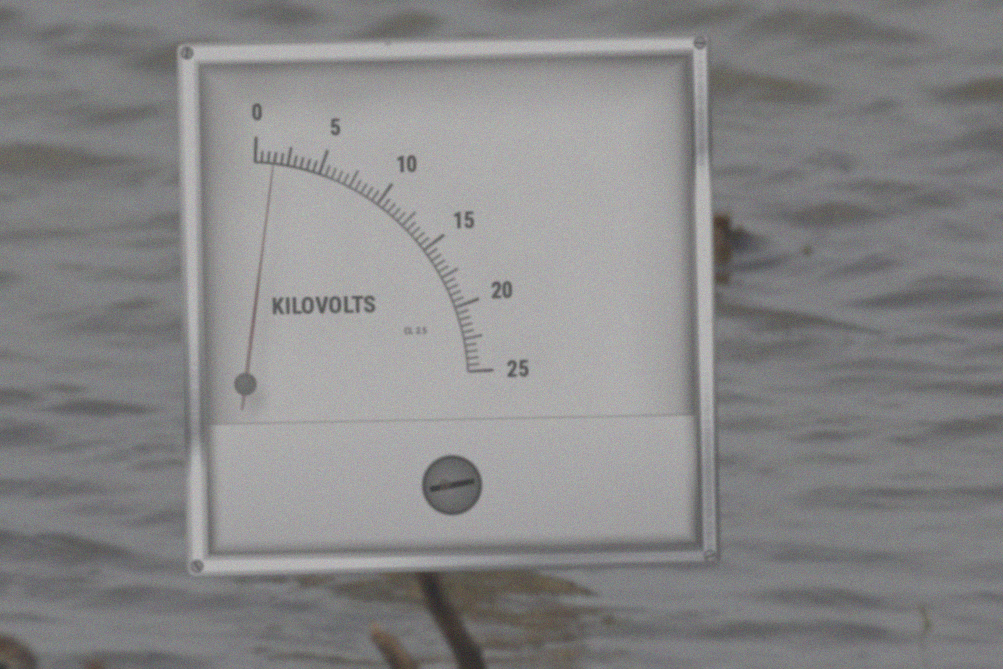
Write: 1.5; kV
